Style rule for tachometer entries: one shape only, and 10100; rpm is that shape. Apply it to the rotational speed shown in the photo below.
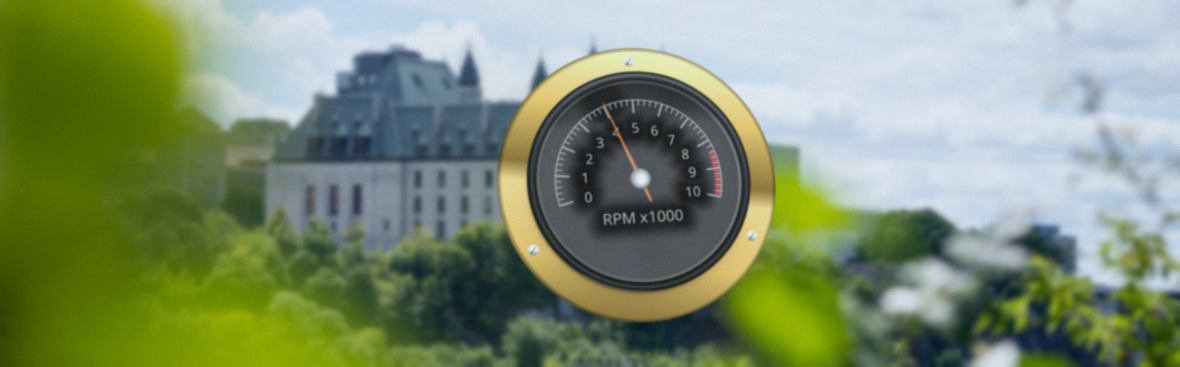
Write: 4000; rpm
